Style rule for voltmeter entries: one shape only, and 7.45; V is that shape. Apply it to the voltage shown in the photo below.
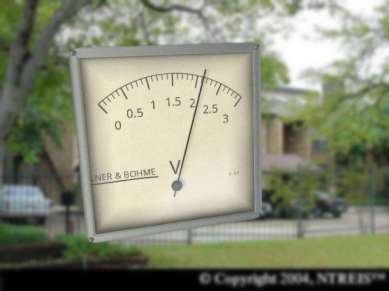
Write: 2.1; V
